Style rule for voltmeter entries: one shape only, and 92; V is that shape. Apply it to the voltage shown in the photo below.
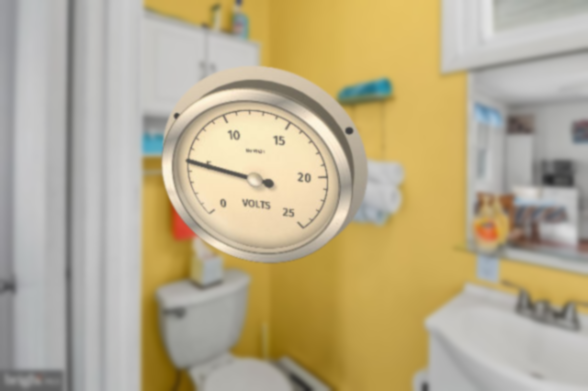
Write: 5; V
